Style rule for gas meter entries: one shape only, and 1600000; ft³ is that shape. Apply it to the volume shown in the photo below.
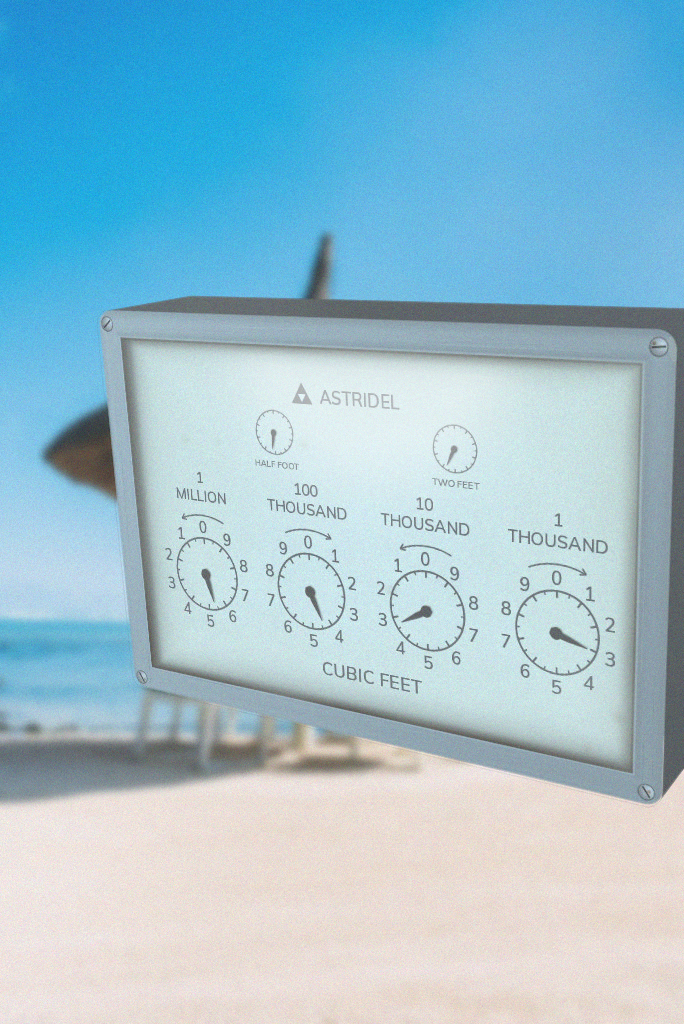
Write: 543300; ft³
